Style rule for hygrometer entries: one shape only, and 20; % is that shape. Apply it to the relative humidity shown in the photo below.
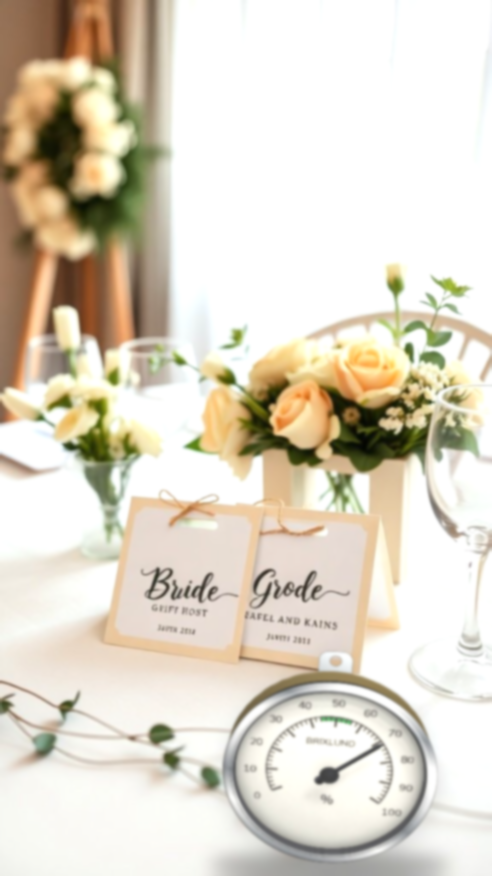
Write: 70; %
